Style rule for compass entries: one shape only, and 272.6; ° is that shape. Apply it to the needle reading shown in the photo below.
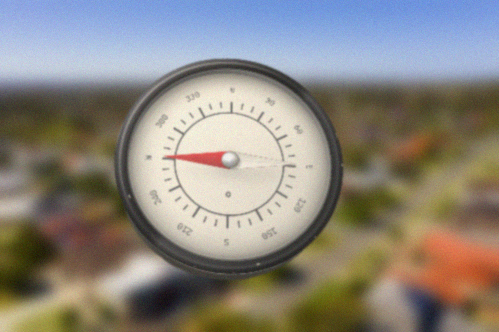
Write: 270; °
